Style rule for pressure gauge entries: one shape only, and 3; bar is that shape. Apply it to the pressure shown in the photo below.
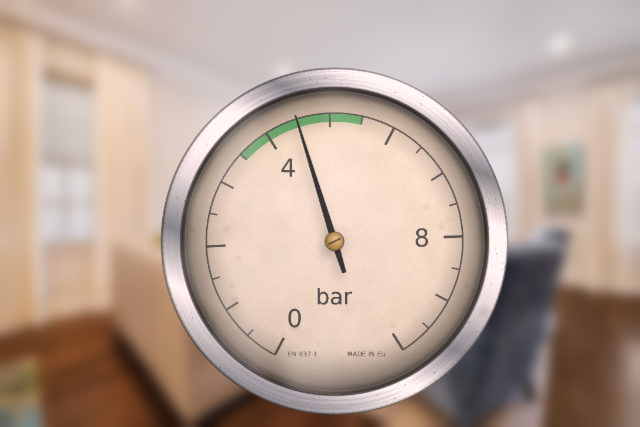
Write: 4.5; bar
